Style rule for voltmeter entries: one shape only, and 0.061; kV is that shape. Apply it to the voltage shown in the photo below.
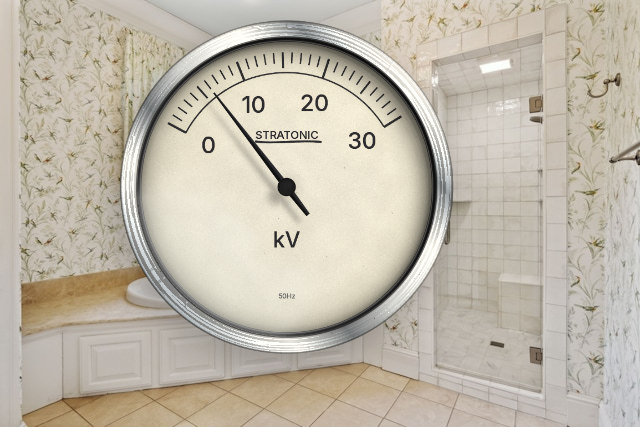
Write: 6; kV
